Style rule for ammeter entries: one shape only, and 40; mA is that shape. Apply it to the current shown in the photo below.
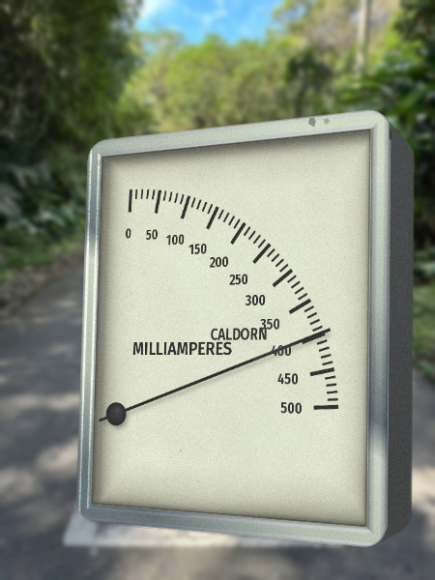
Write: 400; mA
